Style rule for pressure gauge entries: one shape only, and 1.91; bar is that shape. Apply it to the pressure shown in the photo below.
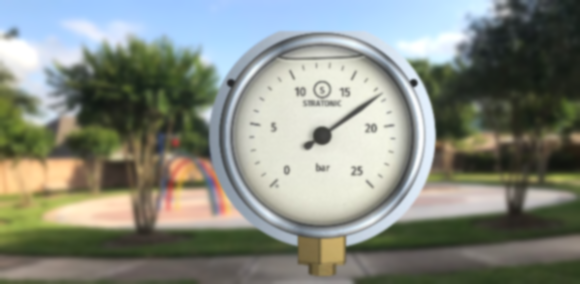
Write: 17.5; bar
